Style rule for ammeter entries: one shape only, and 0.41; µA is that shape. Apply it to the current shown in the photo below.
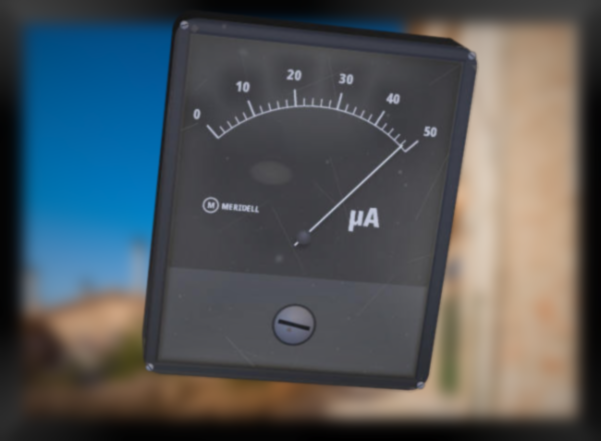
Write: 48; µA
